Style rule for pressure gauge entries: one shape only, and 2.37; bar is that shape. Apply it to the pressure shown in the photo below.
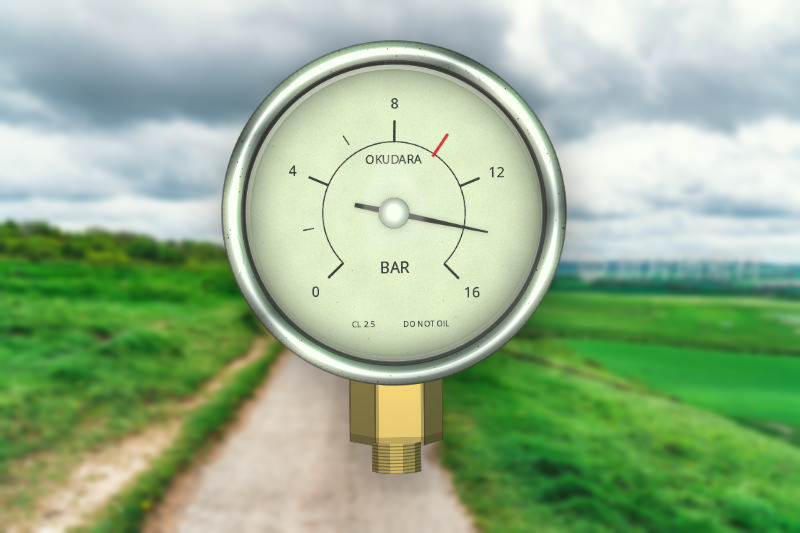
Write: 14; bar
